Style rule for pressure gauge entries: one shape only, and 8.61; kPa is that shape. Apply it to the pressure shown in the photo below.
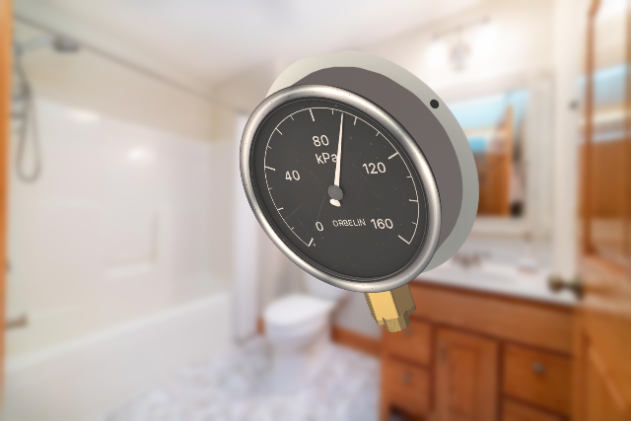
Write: 95; kPa
